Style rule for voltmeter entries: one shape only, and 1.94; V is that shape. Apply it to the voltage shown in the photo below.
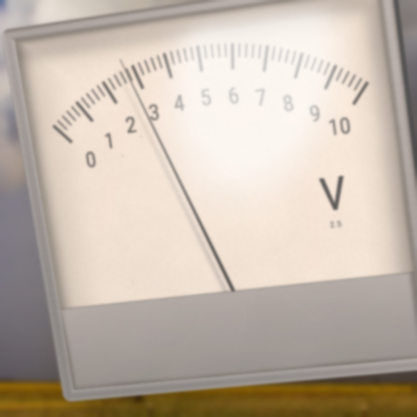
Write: 2.8; V
